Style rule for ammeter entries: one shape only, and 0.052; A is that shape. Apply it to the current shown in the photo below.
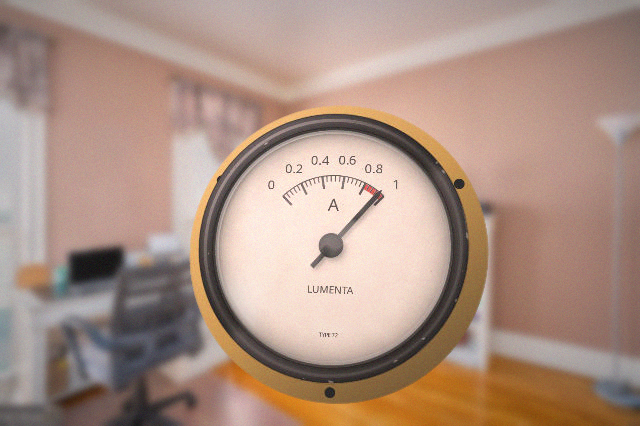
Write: 0.96; A
